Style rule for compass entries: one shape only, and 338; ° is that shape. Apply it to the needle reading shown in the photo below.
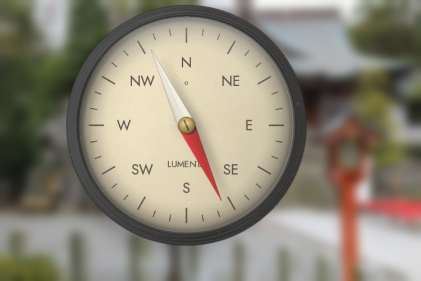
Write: 155; °
